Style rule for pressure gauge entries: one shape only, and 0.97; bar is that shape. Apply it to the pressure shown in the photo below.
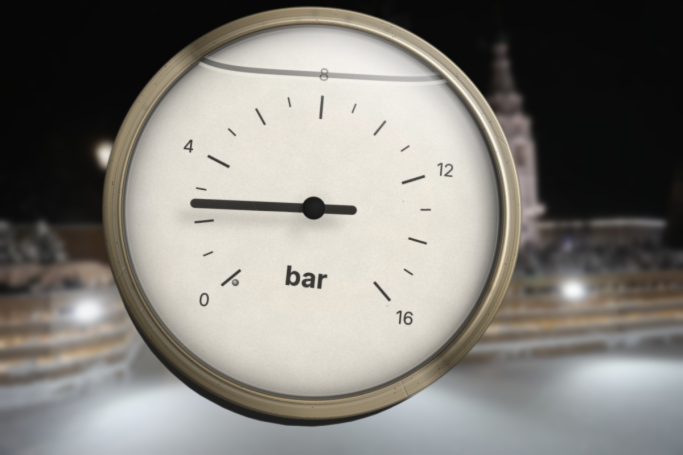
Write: 2.5; bar
